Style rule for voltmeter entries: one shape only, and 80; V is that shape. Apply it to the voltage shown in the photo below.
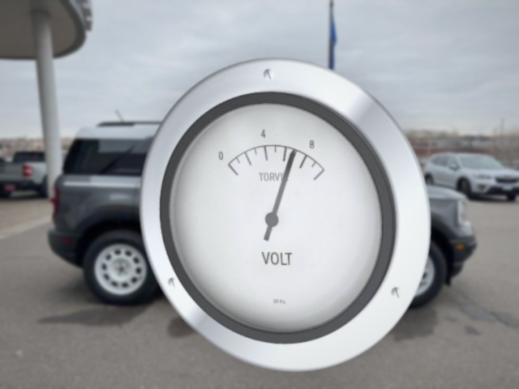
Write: 7; V
